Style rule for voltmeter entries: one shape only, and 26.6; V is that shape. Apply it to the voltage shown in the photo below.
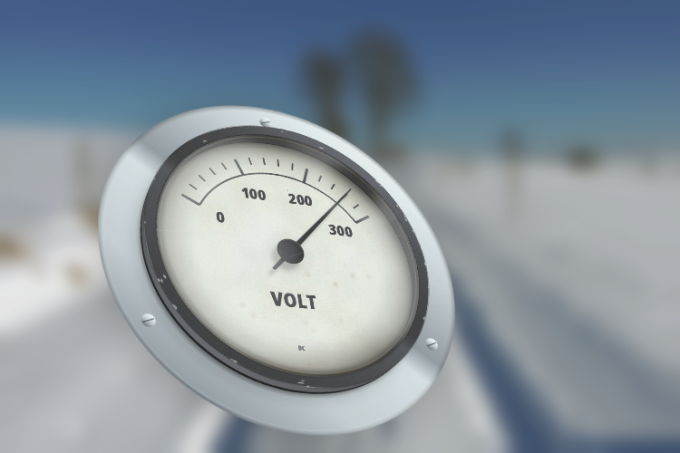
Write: 260; V
